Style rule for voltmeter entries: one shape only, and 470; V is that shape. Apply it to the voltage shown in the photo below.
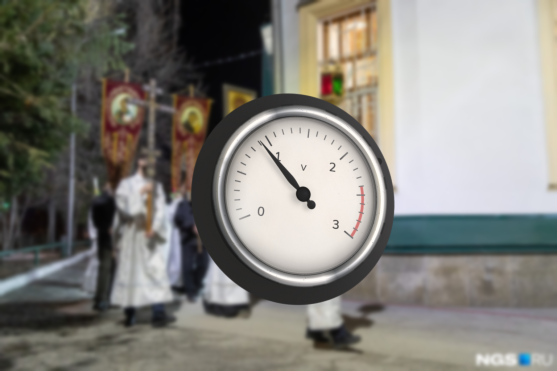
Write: 0.9; V
